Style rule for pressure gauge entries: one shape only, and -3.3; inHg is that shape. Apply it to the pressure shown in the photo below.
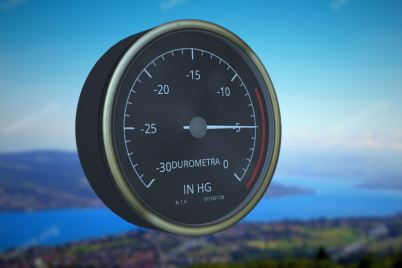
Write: -5; inHg
